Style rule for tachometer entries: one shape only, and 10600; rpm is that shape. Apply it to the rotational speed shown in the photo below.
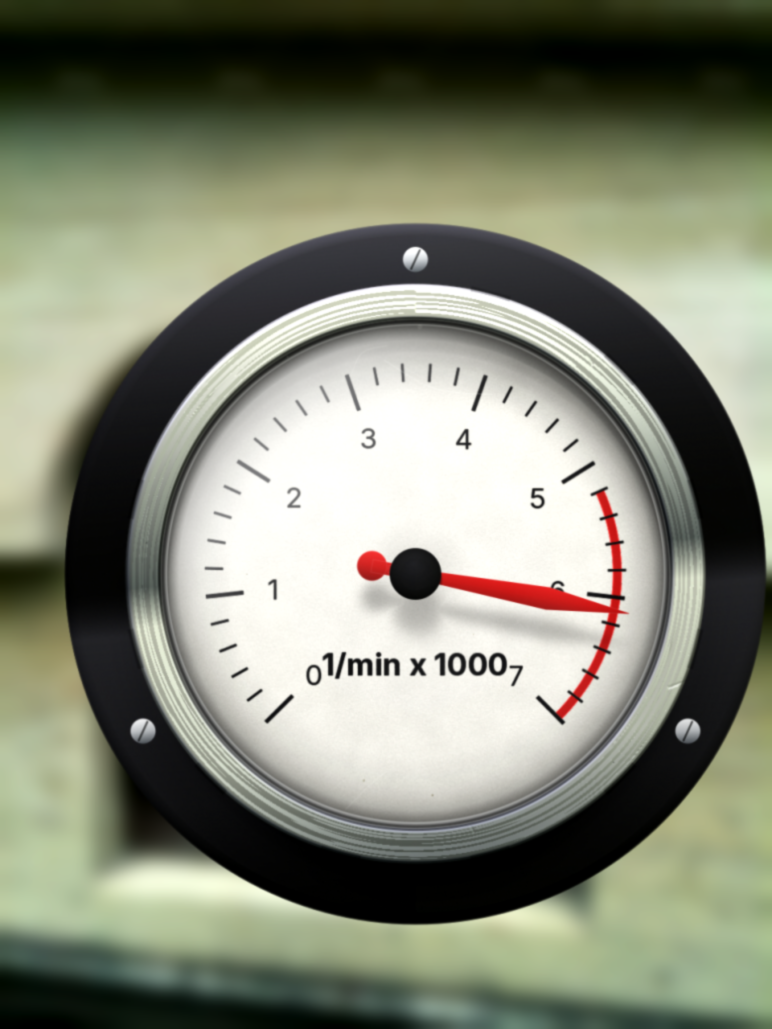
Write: 6100; rpm
